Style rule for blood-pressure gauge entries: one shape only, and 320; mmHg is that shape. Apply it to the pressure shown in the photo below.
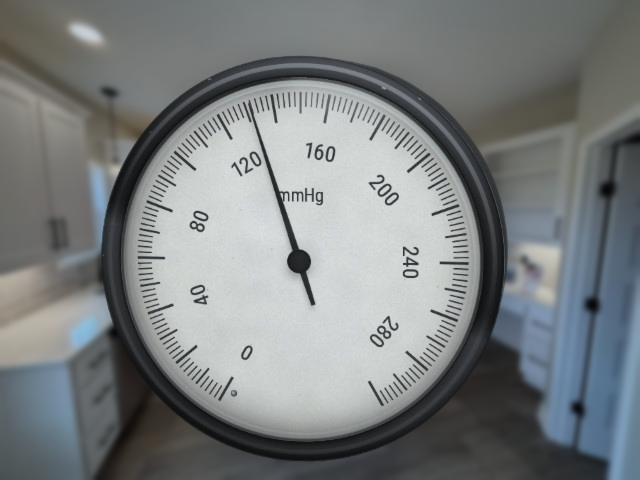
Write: 132; mmHg
